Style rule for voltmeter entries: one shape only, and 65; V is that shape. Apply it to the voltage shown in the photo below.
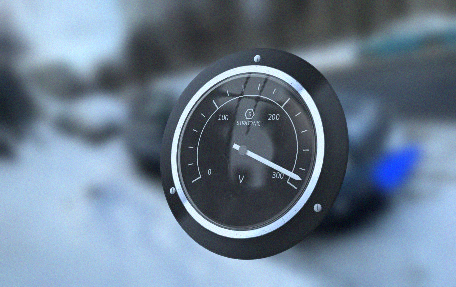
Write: 290; V
